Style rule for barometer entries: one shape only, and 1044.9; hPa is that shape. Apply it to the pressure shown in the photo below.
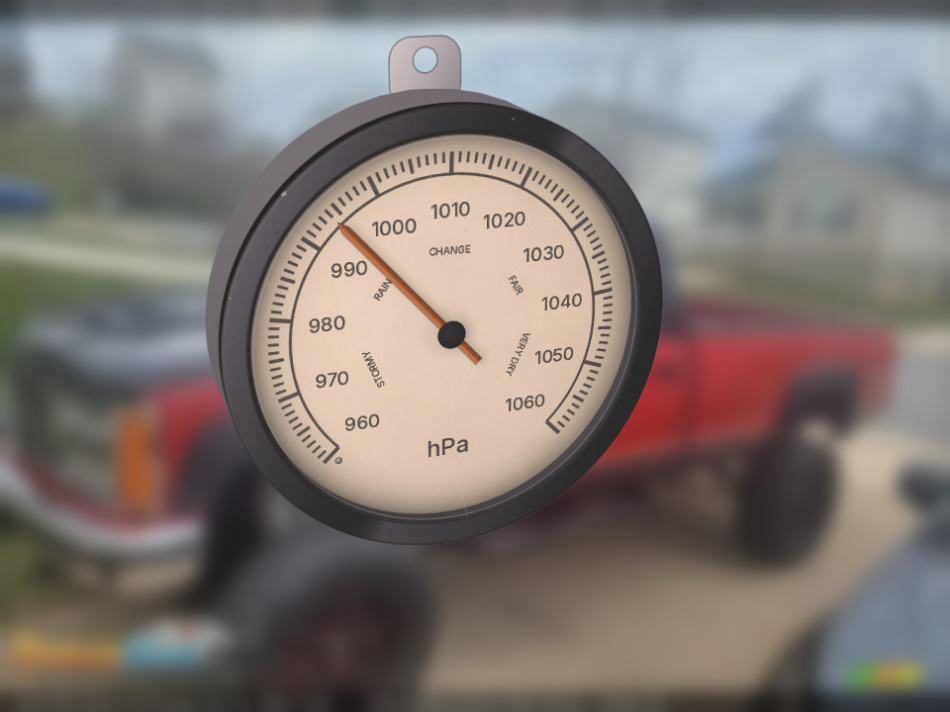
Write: 994; hPa
